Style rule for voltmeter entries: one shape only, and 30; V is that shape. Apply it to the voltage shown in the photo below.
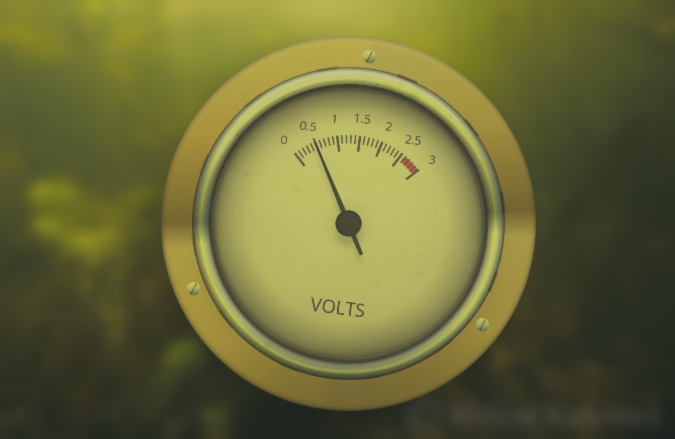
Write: 0.5; V
